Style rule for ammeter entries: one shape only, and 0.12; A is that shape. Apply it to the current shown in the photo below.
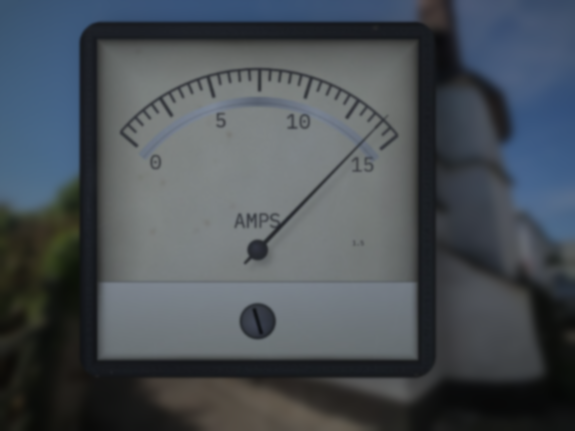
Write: 14; A
